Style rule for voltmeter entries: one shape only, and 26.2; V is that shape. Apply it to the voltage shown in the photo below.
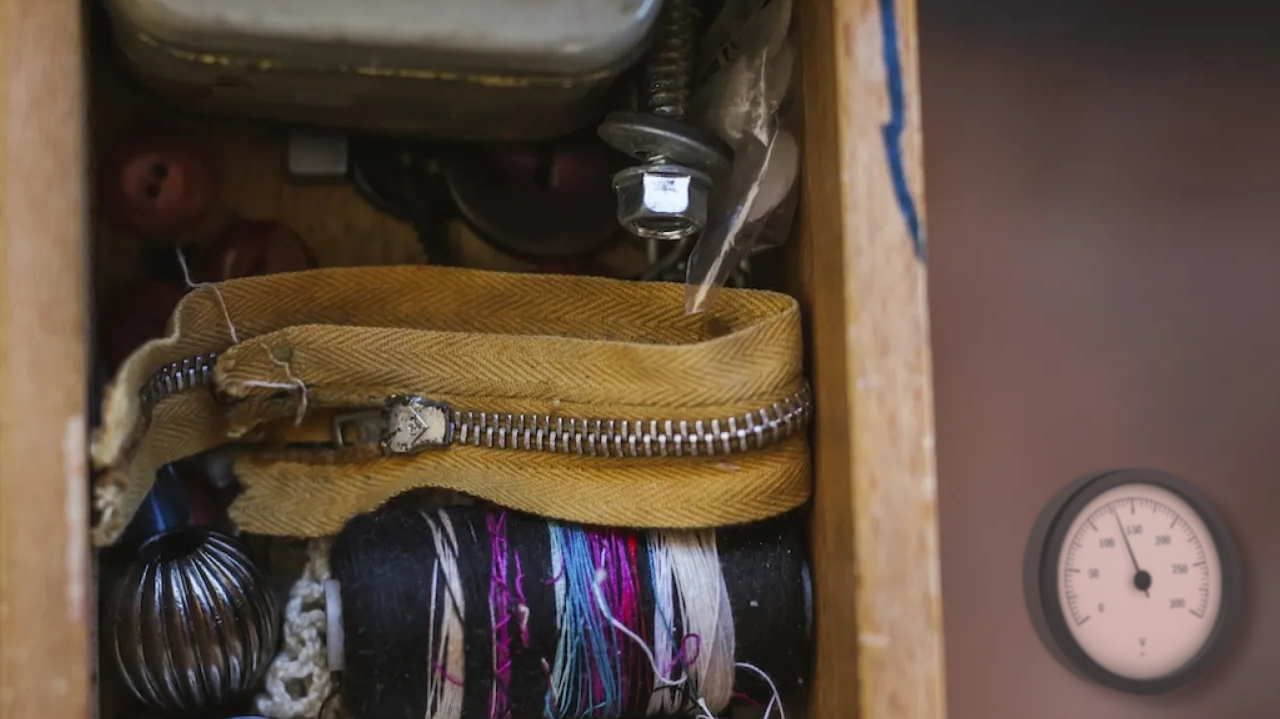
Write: 125; V
